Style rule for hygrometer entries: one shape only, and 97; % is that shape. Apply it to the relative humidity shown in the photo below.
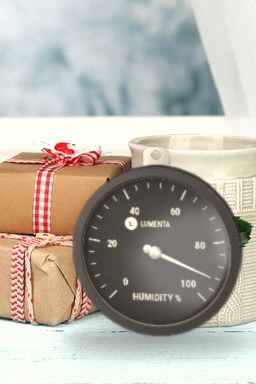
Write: 92; %
